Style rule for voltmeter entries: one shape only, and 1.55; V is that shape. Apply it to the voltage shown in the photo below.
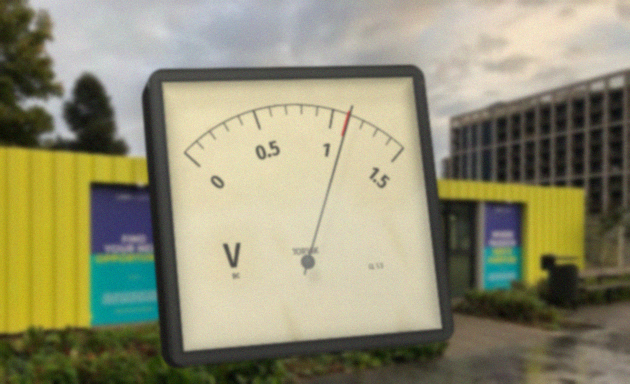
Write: 1.1; V
